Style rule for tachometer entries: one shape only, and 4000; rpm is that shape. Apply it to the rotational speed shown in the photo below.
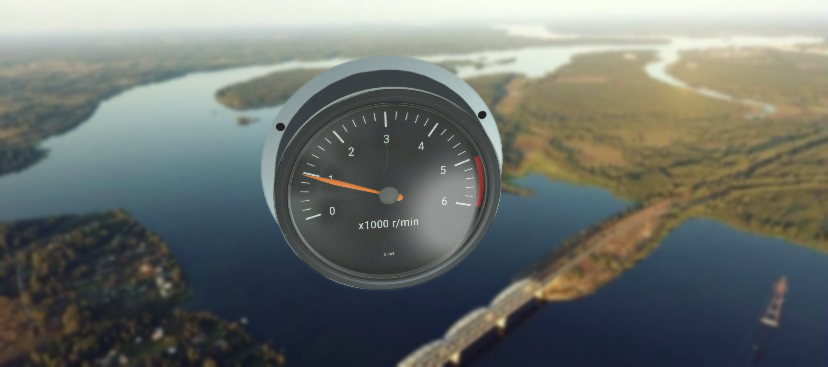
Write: 1000; rpm
